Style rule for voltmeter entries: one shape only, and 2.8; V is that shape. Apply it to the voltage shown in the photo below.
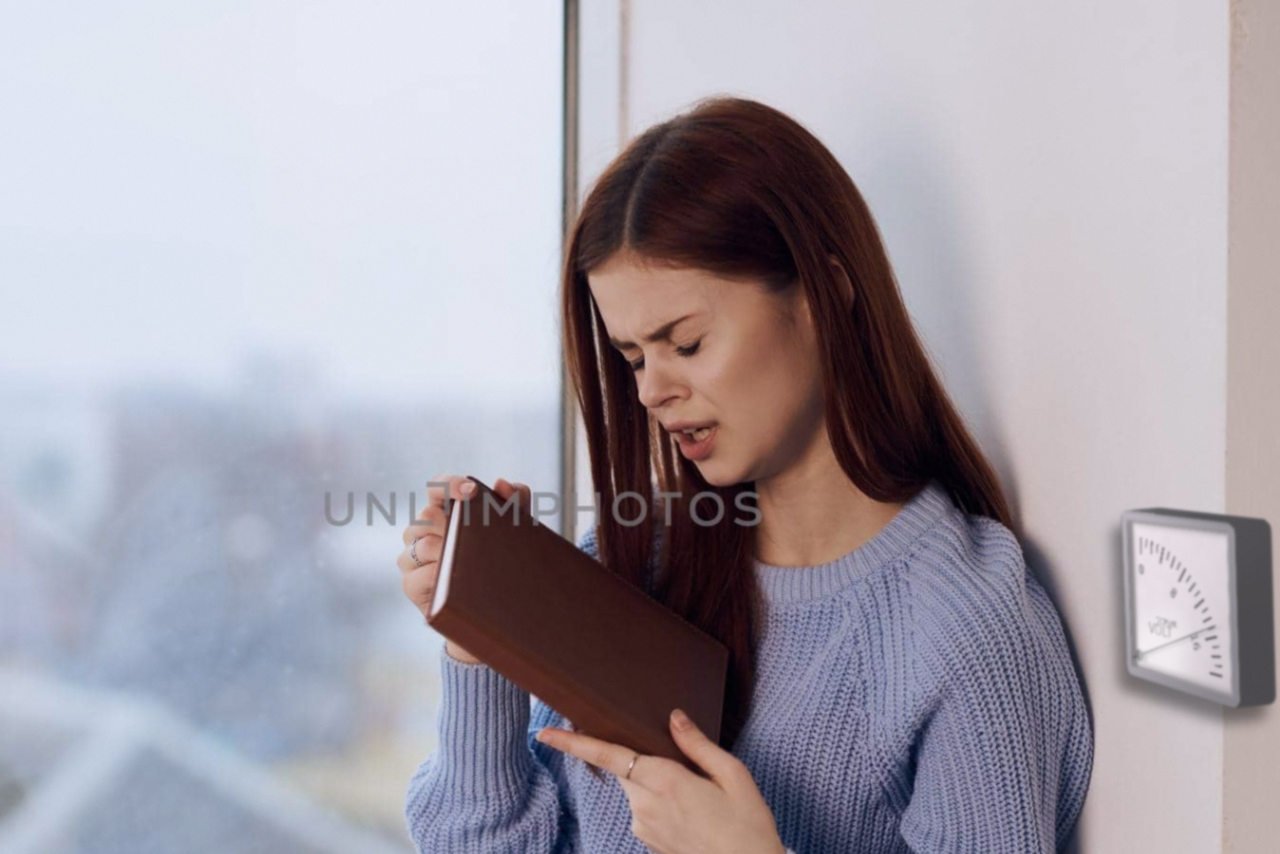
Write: 15; V
